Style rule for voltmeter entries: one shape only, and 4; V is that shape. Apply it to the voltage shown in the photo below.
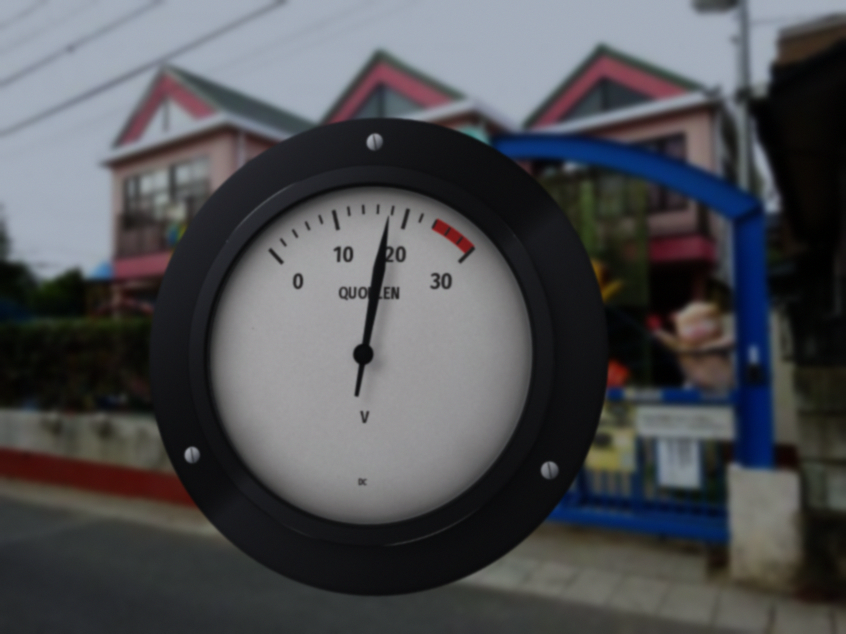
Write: 18; V
